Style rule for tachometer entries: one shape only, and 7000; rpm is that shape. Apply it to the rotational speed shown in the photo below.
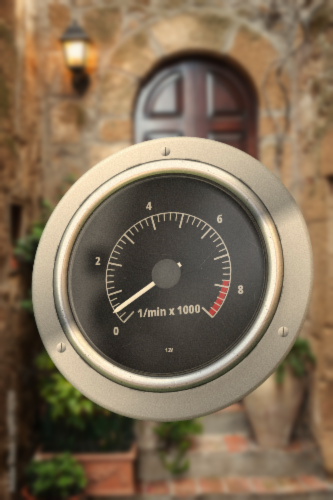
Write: 400; rpm
